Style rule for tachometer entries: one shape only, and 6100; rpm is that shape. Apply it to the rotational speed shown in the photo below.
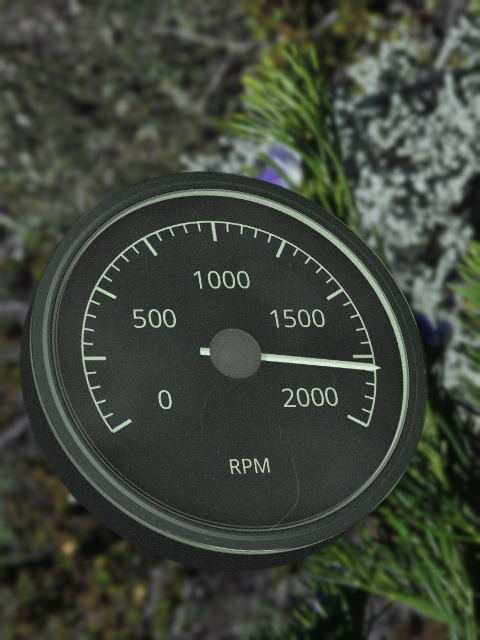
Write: 1800; rpm
